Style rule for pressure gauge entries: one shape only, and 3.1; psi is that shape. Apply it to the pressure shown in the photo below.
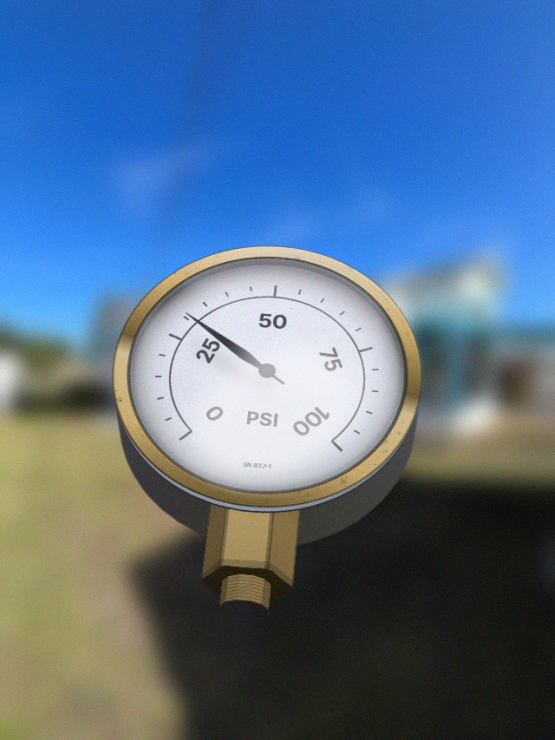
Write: 30; psi
